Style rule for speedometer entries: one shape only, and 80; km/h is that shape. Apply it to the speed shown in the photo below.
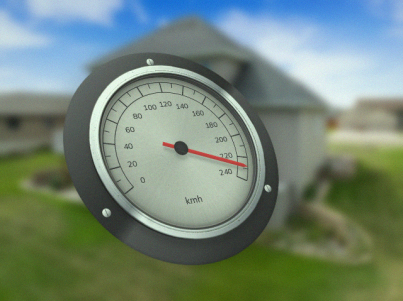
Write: 230; km/h
